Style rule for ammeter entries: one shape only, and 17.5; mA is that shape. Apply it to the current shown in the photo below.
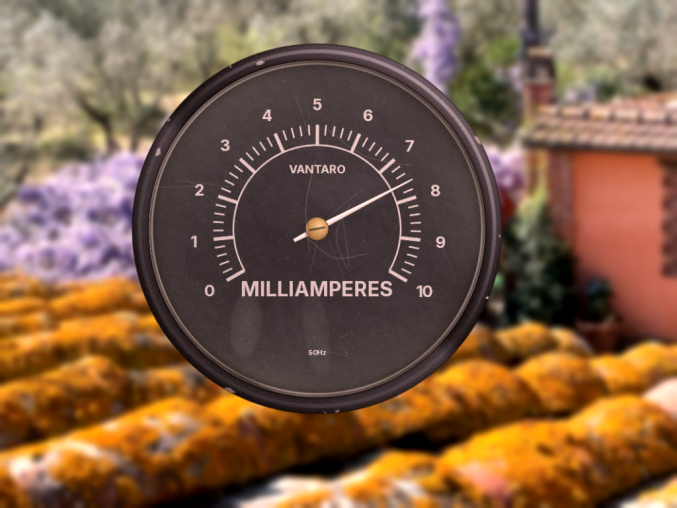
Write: 7.6; mA
